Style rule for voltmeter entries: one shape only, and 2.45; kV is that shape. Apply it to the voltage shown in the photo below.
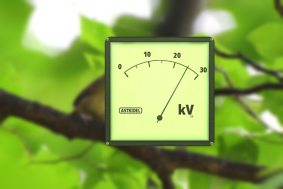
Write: 25; kV
